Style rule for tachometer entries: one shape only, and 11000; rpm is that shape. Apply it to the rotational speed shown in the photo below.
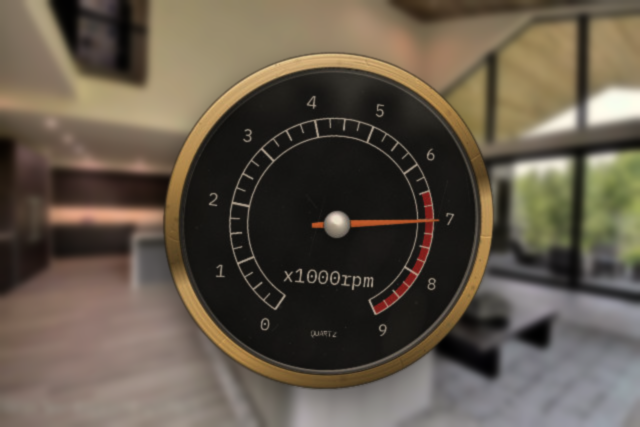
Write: 7000; rpm
